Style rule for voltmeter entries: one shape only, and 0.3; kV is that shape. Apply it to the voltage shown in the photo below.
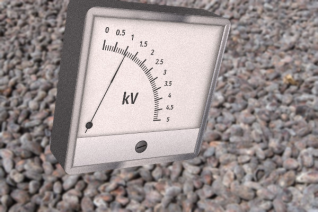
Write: 1; kV
